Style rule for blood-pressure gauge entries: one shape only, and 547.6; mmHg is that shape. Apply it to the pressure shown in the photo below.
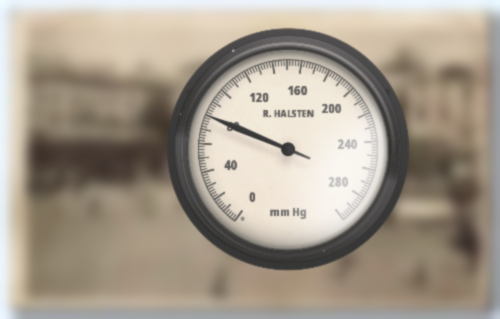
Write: 80; mmHg
